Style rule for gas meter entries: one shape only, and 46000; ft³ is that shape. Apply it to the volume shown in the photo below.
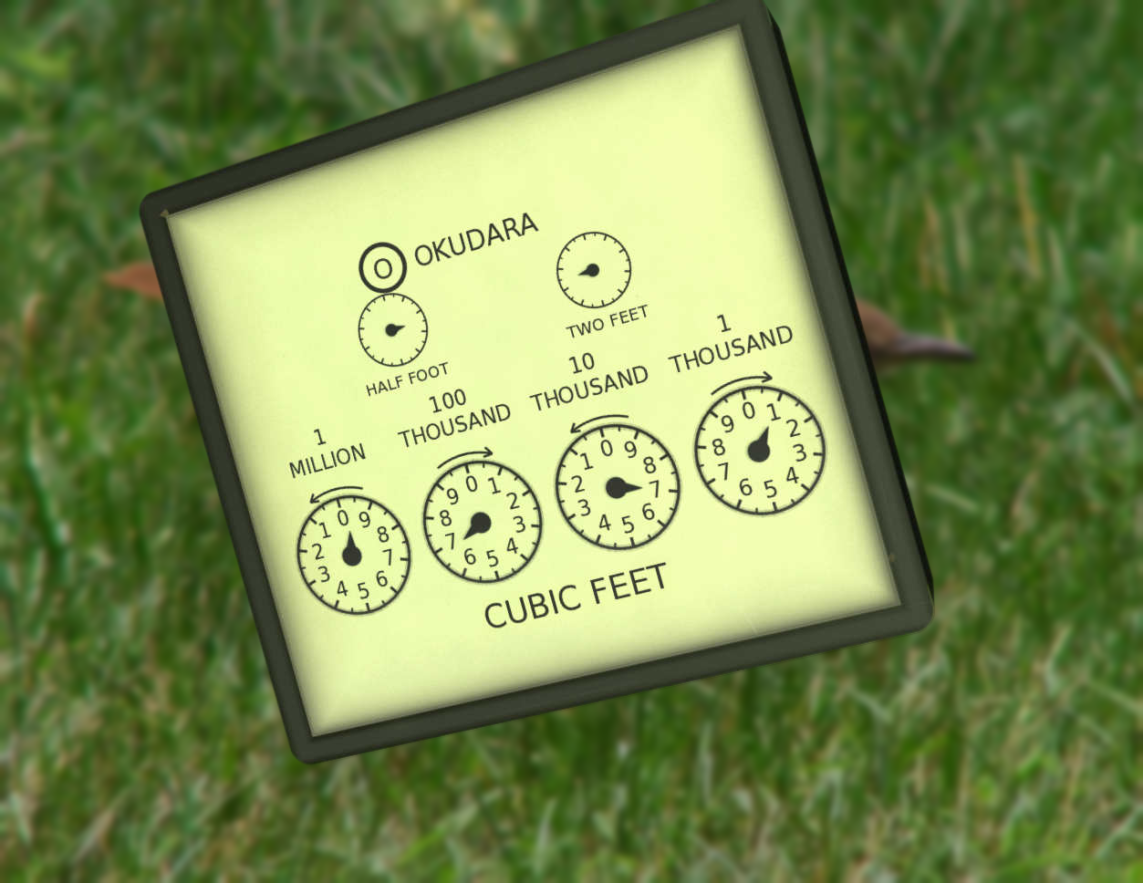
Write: 967100; ft³
